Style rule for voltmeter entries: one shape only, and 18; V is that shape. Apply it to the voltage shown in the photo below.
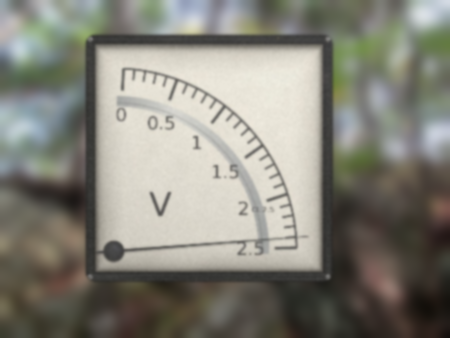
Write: 2.4; V
